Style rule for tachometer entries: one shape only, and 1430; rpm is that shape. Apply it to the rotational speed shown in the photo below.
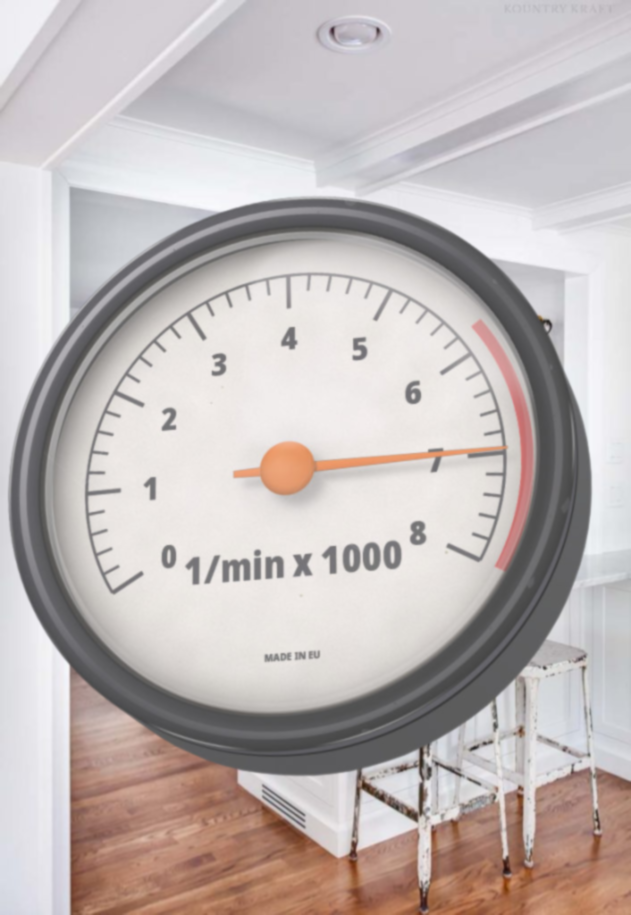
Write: 7000; rpm
